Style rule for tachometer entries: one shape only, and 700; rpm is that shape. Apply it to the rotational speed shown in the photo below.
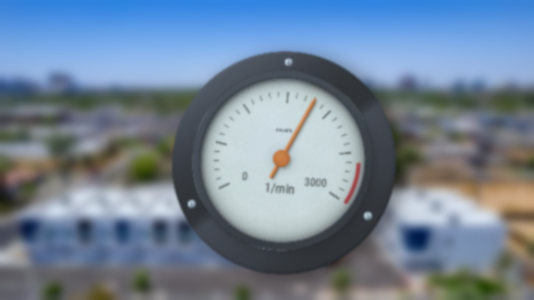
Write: 1800; rpm
